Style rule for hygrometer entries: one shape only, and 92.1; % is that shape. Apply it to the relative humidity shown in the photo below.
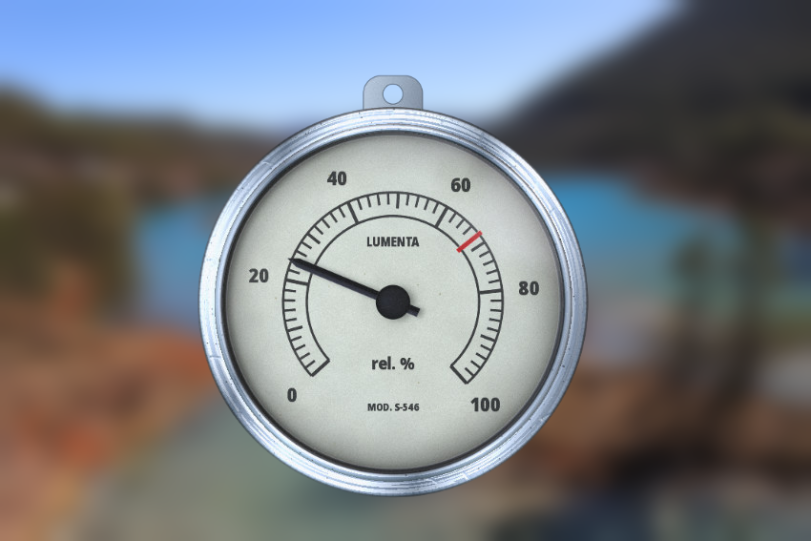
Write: 24; %
